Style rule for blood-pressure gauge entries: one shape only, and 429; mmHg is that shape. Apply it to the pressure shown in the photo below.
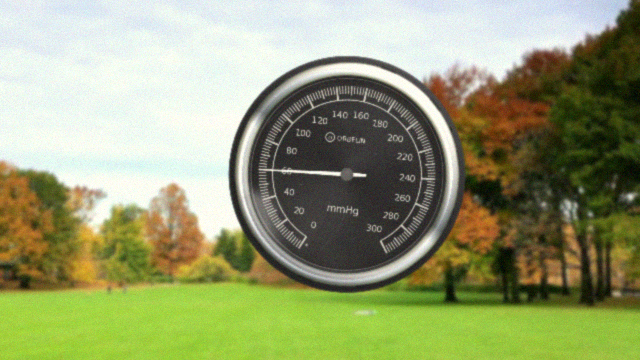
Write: 60; mmHg
